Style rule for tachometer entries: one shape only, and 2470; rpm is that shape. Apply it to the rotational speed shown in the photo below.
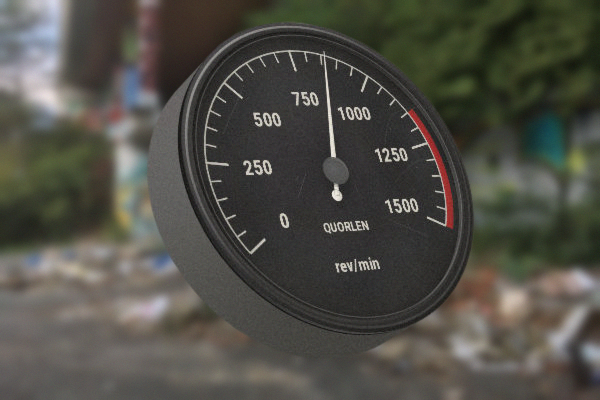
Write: 850; rpm
